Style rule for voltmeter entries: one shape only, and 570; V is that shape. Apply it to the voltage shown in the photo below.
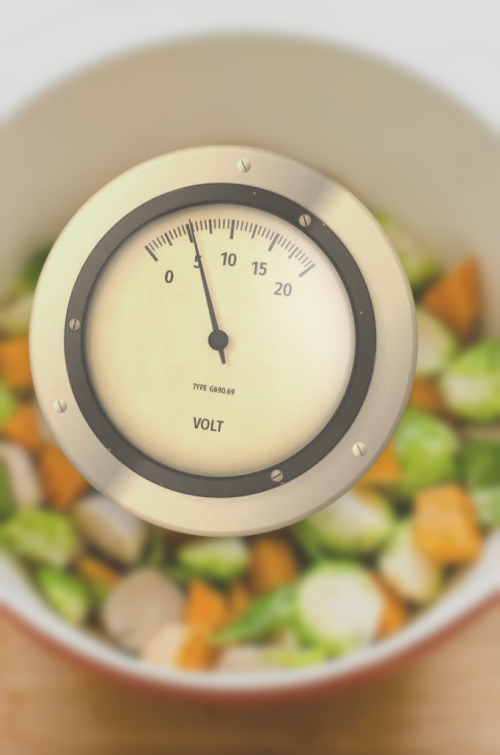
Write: 5.5; V
